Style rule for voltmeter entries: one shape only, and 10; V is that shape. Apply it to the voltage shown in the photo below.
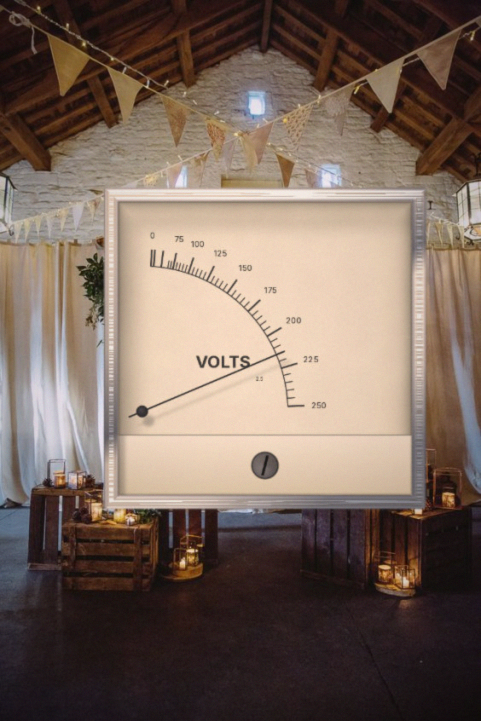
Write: 215; V
